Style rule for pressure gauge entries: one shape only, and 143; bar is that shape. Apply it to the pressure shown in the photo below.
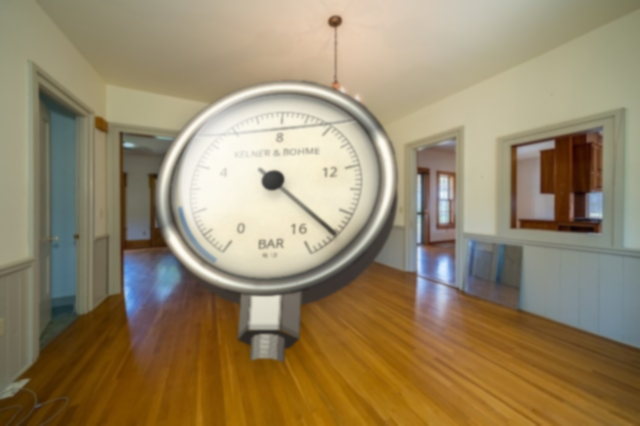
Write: 15; bar
